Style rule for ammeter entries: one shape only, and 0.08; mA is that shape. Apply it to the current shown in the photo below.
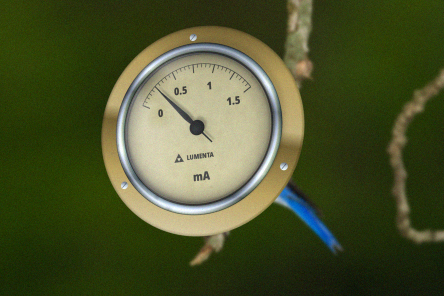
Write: 0.25; mA
